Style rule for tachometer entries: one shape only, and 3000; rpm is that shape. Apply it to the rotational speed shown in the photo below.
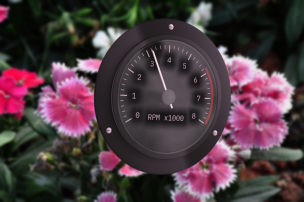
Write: 3200; rpm
